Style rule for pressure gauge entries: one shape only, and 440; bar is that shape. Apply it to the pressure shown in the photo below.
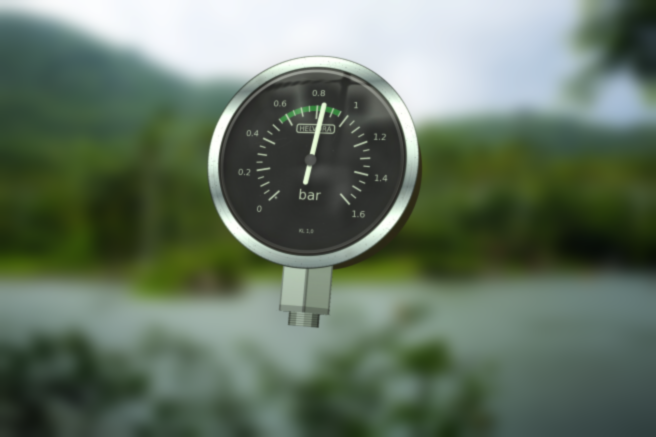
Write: 0.85; bar
